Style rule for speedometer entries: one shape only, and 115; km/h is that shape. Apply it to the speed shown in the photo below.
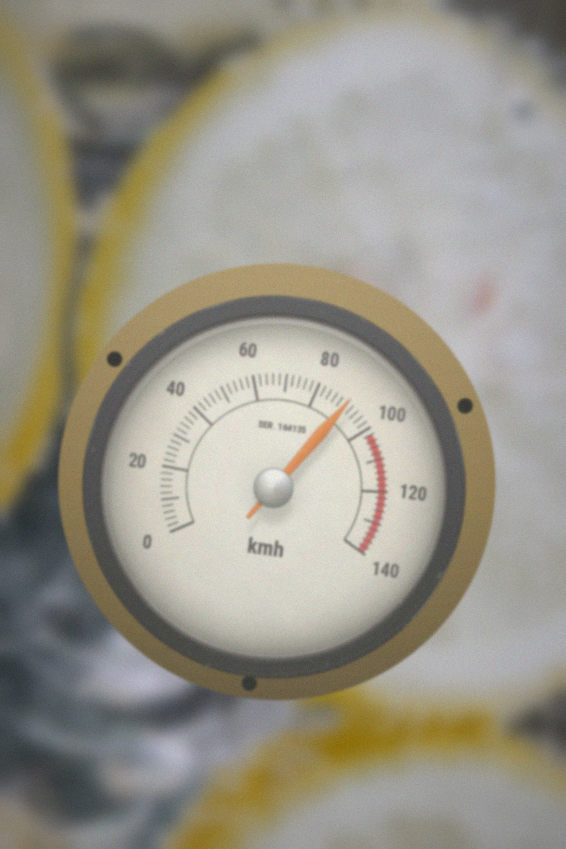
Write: 90; km/h
